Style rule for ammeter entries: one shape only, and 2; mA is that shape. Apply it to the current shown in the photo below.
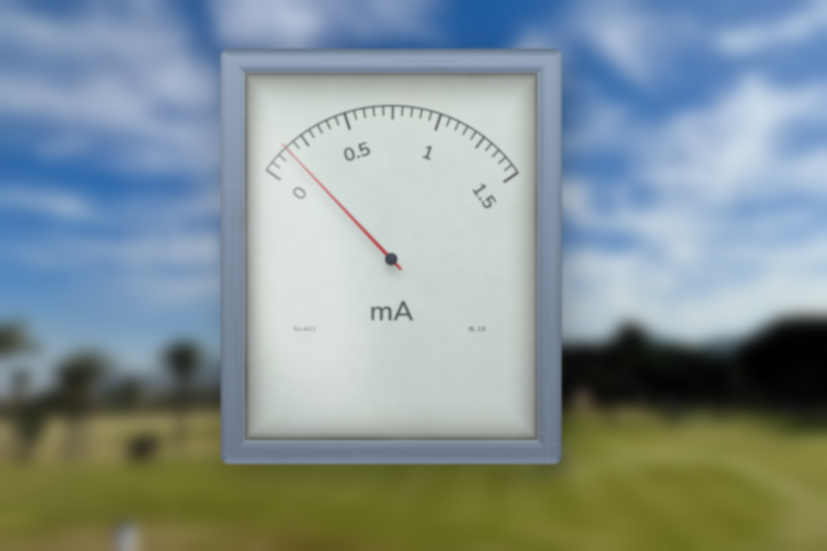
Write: 0.15; mA
